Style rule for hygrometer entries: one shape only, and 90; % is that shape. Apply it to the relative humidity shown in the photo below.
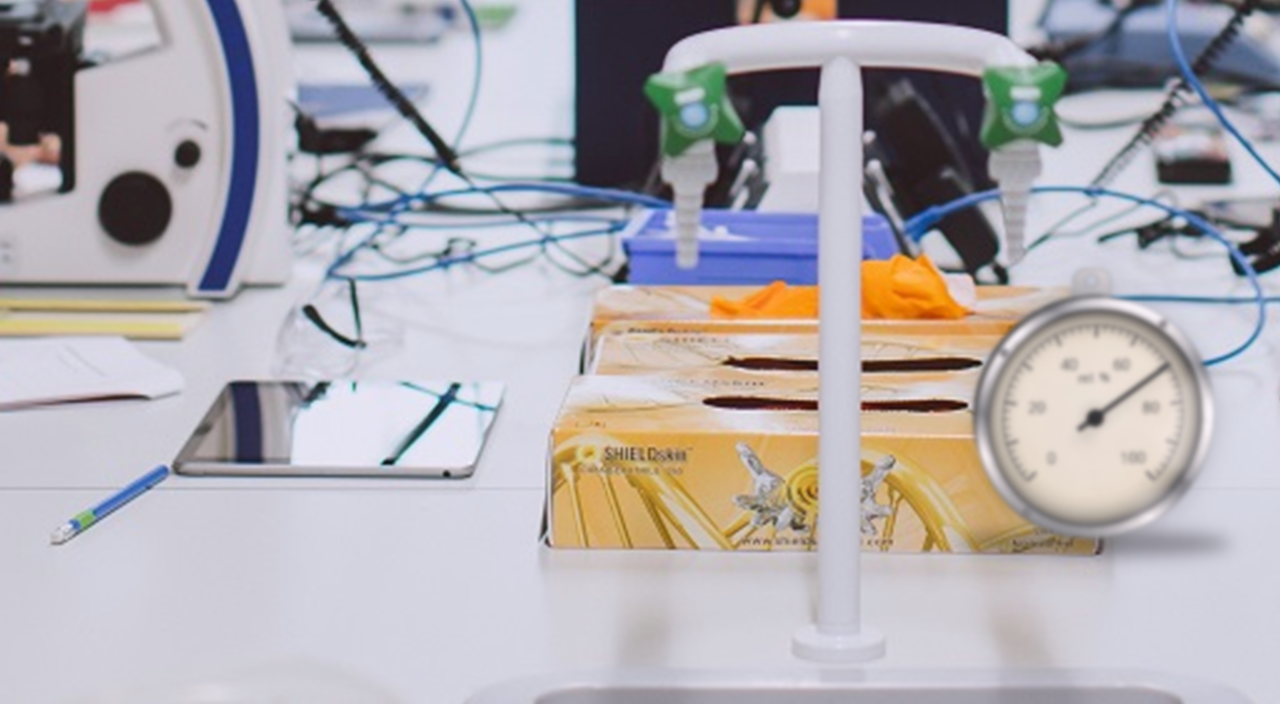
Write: 70; %
